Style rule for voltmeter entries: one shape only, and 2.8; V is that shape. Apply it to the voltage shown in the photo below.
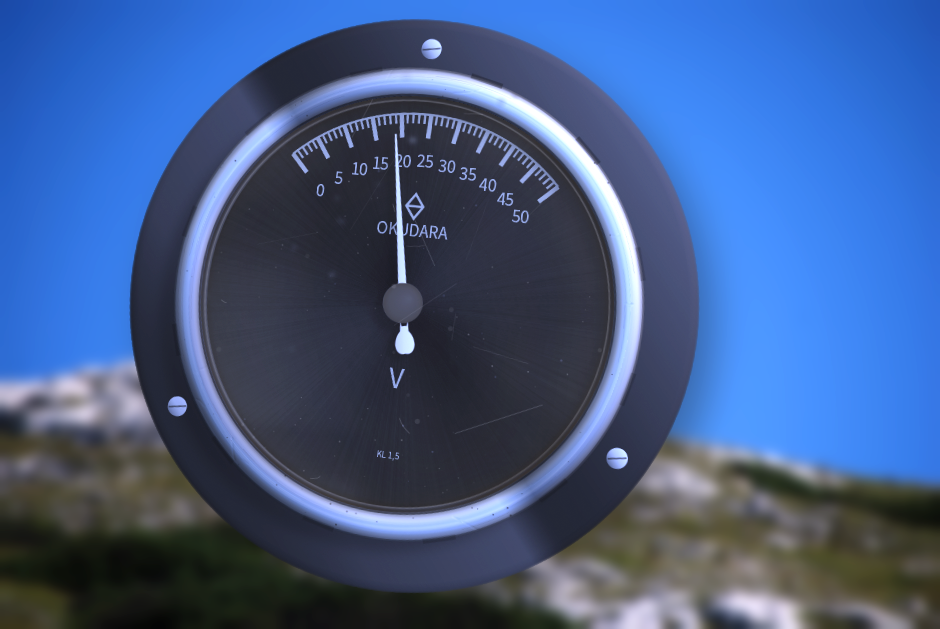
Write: 19; V
